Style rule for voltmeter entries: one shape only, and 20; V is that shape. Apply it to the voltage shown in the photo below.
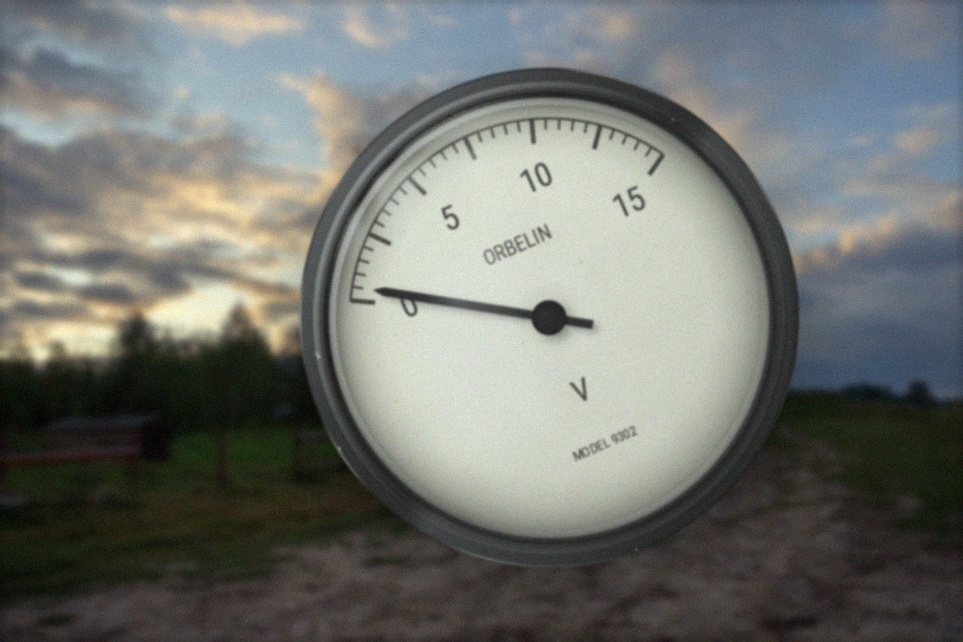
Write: 0.5; V
